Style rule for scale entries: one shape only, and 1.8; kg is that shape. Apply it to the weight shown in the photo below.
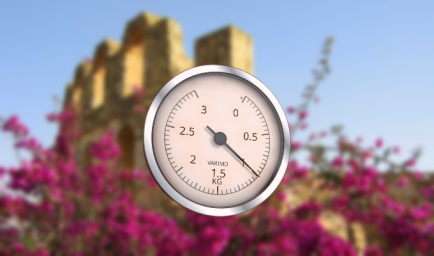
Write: 1; kg
